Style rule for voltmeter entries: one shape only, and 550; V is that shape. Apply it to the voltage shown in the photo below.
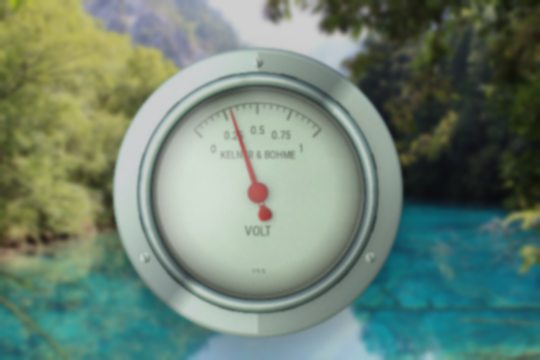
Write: 0.3; V
